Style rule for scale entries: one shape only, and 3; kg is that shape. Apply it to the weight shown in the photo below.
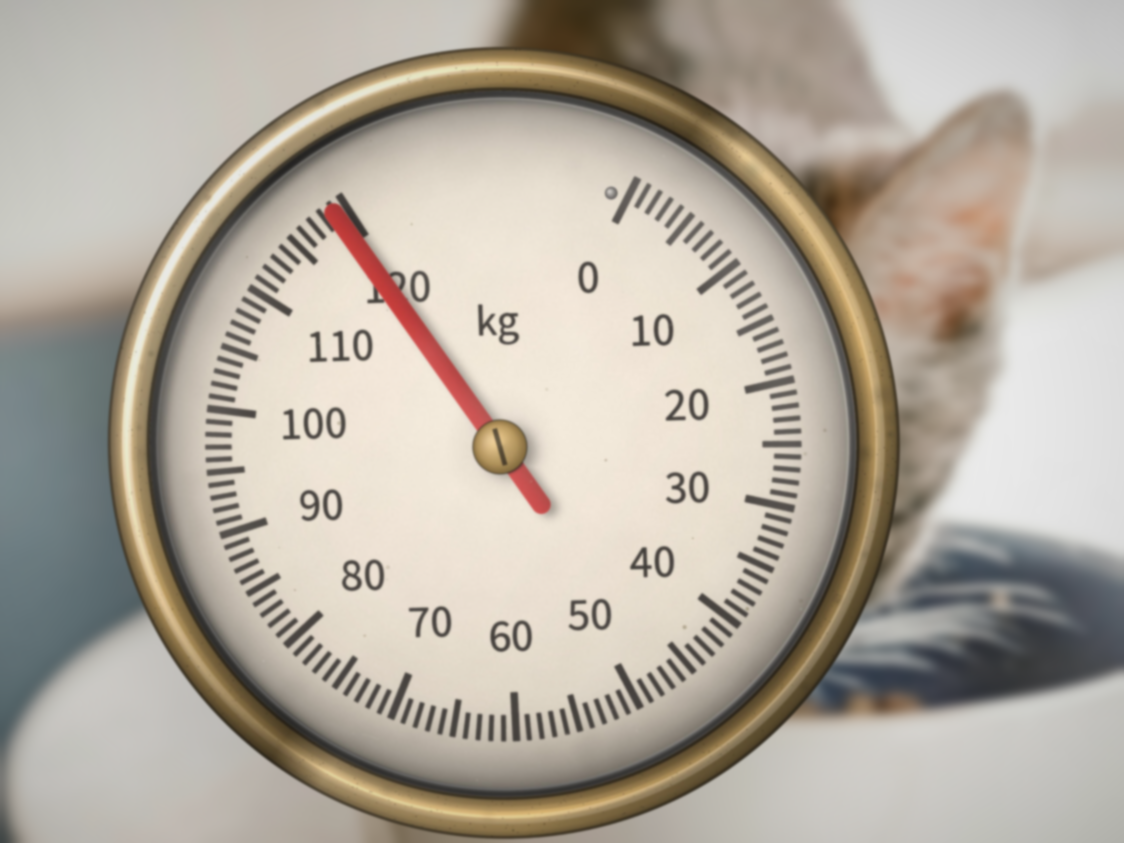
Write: 119; kg
